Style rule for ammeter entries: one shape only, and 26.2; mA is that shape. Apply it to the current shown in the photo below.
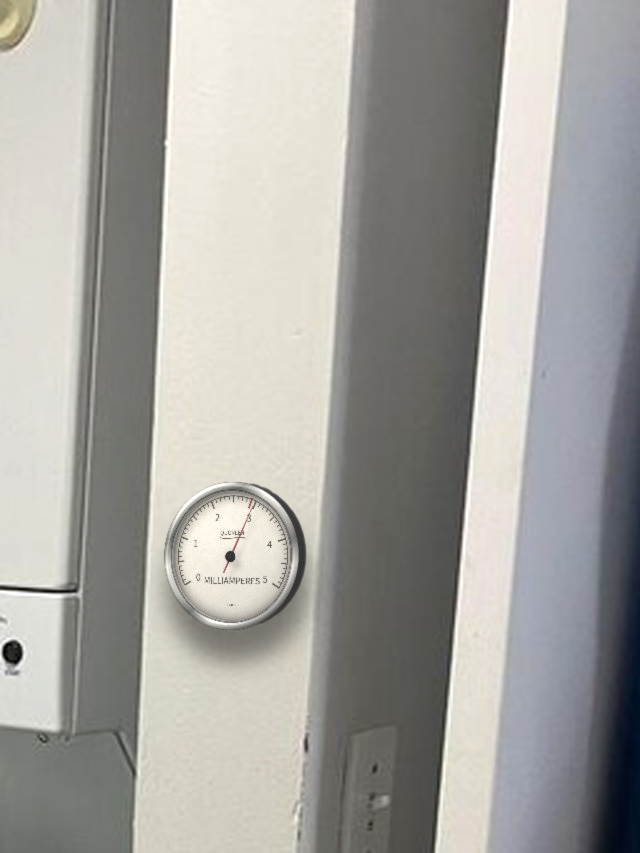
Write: 3; mA
